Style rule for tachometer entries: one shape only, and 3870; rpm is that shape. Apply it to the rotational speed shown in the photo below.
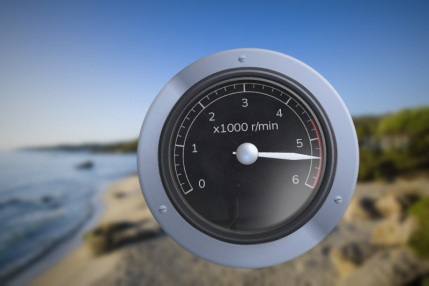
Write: 5400; rpm
